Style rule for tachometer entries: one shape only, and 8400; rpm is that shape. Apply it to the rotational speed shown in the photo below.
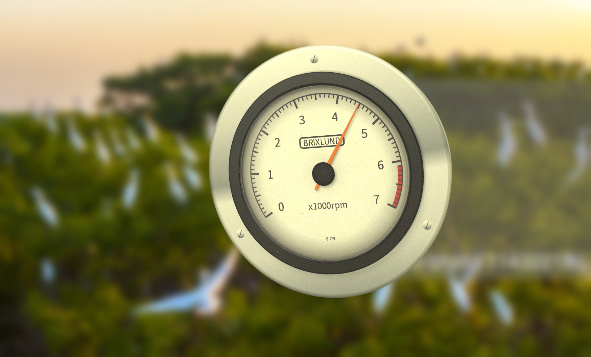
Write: 4500; rpm
